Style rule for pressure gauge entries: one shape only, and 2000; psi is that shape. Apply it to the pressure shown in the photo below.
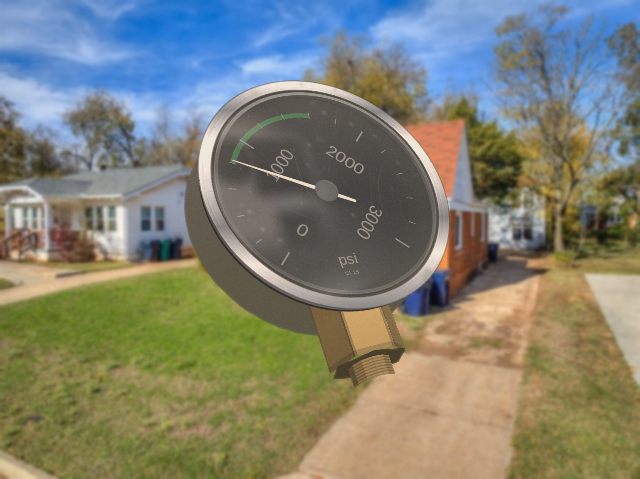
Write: 800; psi
